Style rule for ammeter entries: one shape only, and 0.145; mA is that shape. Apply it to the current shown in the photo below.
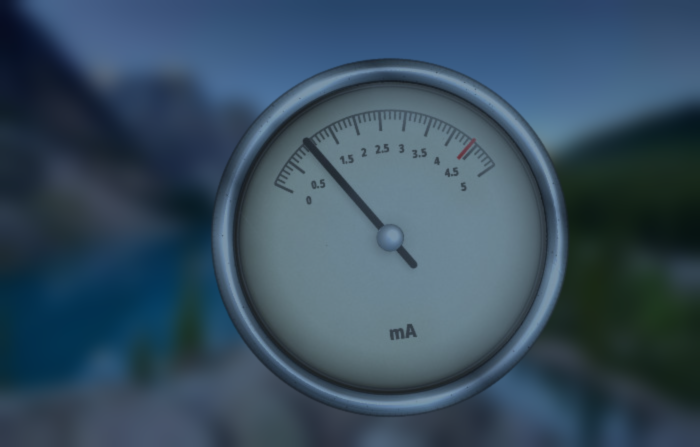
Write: 1; mA
